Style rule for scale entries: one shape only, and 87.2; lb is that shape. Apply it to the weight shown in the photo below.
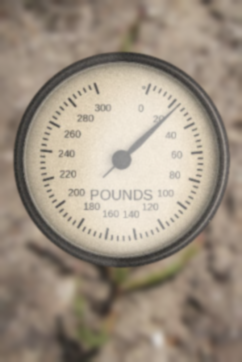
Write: 24; lb
